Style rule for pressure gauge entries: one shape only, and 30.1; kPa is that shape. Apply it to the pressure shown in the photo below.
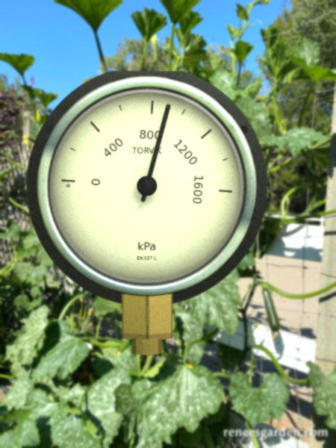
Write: 900; kPa
